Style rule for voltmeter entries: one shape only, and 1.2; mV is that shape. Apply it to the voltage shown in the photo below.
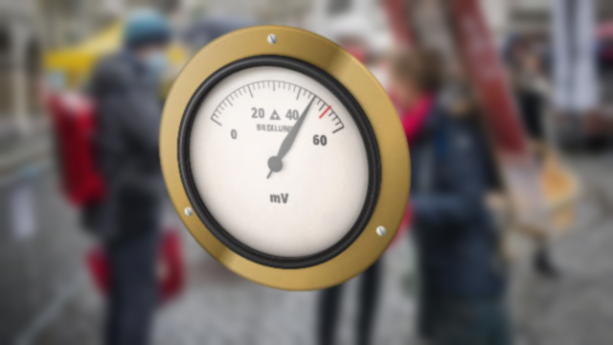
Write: 46; mV
